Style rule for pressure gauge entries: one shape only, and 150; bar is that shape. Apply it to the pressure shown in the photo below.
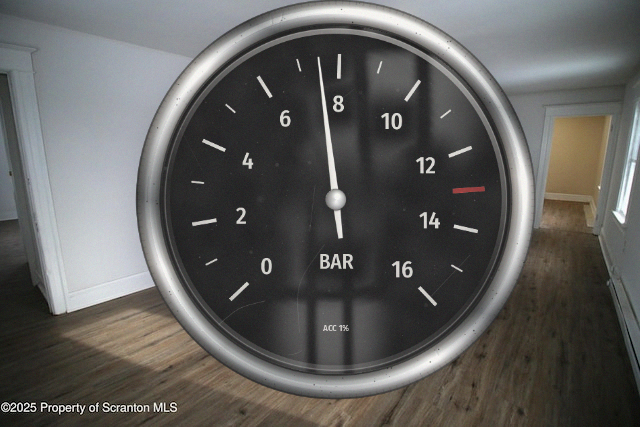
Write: 7.5; bar
